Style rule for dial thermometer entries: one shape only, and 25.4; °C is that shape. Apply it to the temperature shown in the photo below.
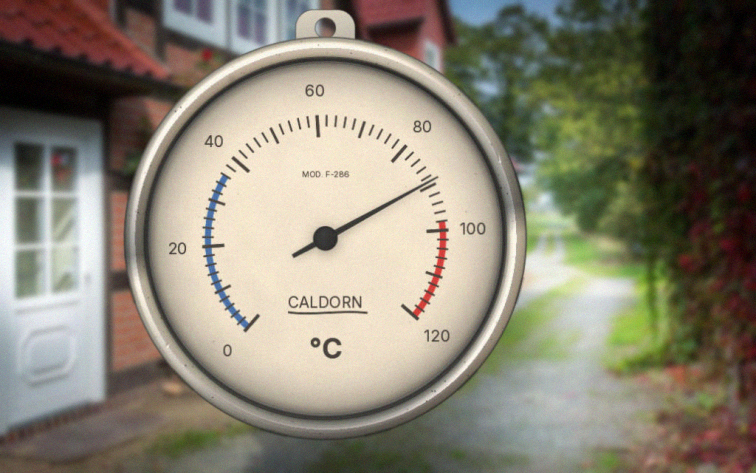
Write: 89; °C
